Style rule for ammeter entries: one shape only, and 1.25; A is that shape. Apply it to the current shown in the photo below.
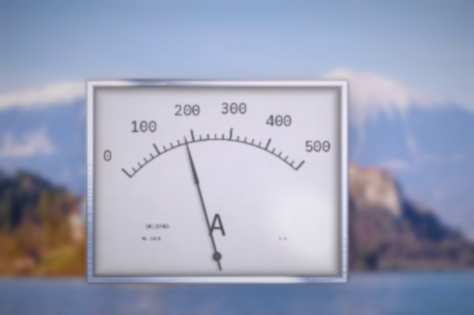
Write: 180; A
